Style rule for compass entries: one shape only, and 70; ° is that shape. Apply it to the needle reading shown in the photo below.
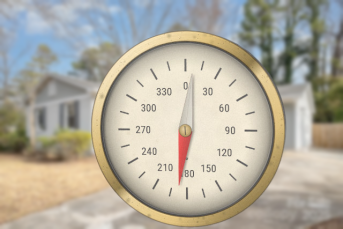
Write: 187.5; °
